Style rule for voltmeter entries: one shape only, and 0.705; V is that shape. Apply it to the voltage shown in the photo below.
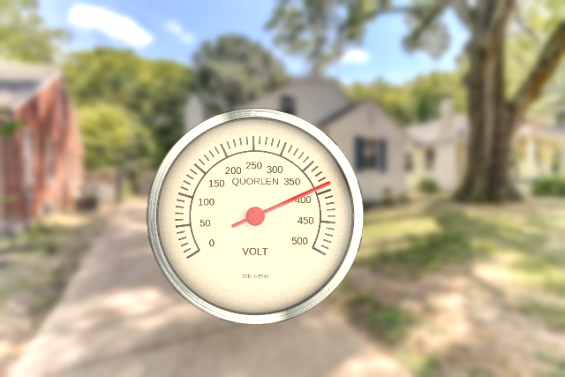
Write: 390; V
